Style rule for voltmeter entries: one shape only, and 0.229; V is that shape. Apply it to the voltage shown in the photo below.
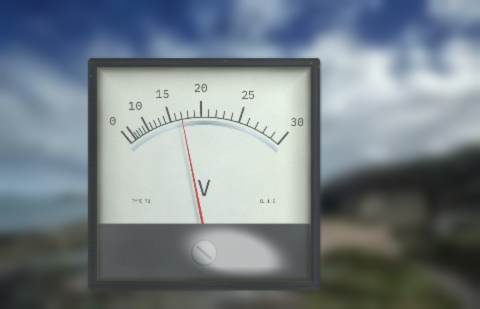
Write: 17; V
